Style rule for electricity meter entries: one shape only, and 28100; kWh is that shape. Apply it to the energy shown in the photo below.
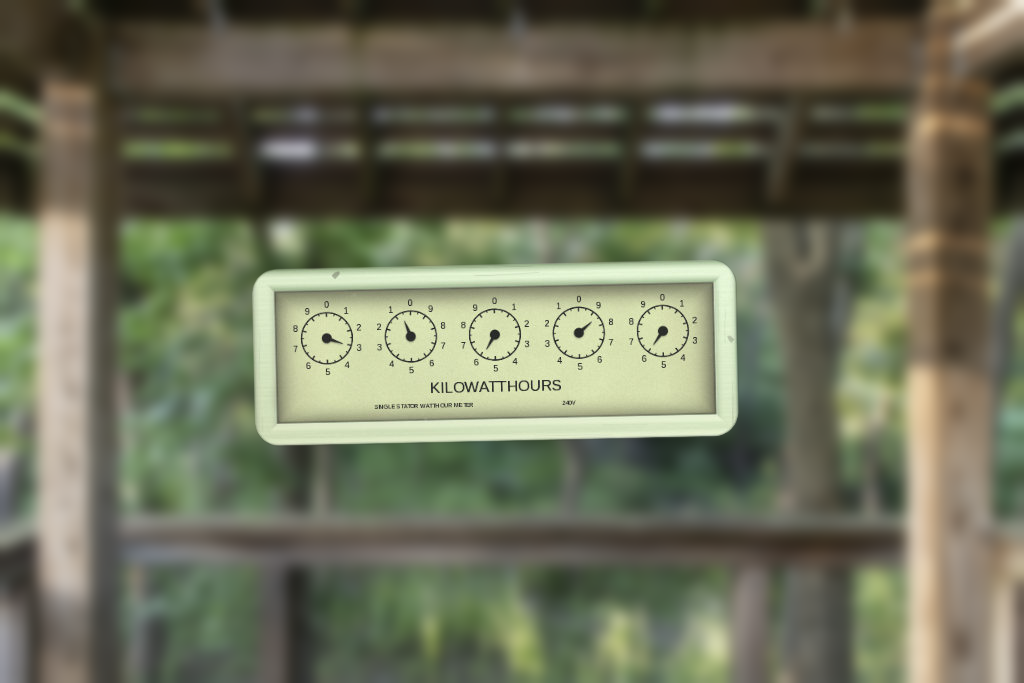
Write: 30586; kWh
